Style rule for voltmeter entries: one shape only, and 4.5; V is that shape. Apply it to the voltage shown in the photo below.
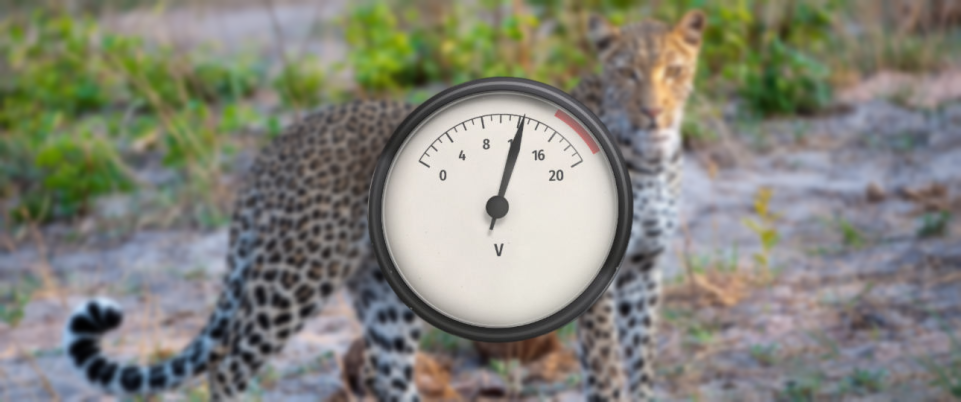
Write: 12.5; V
